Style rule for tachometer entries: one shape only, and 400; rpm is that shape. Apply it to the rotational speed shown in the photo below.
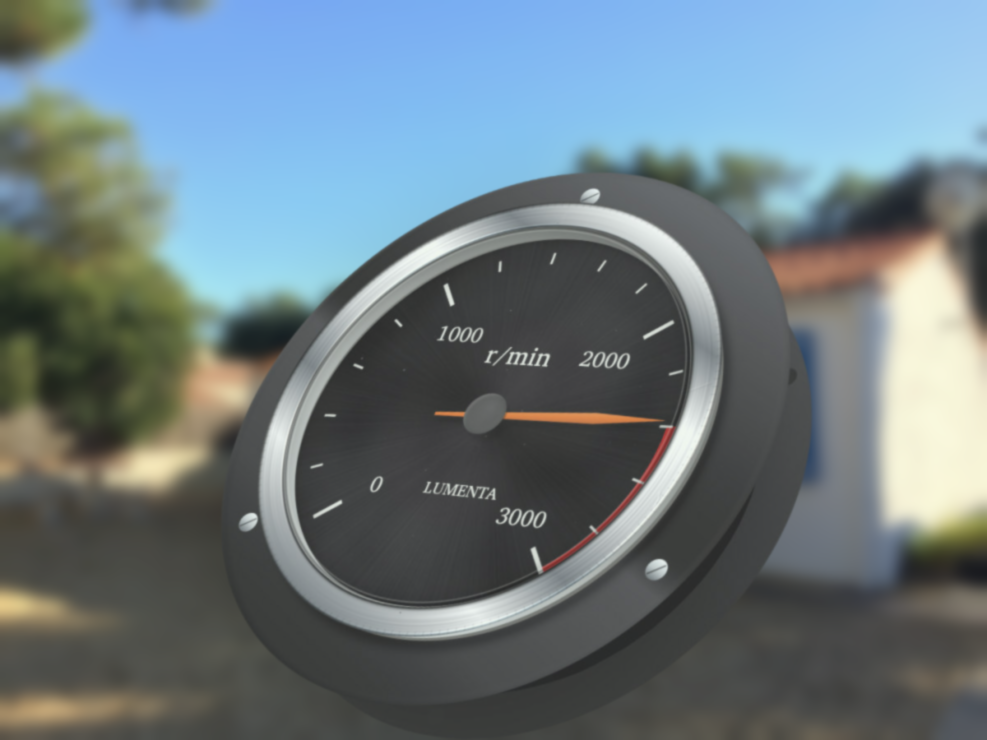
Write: 2400; rpm
